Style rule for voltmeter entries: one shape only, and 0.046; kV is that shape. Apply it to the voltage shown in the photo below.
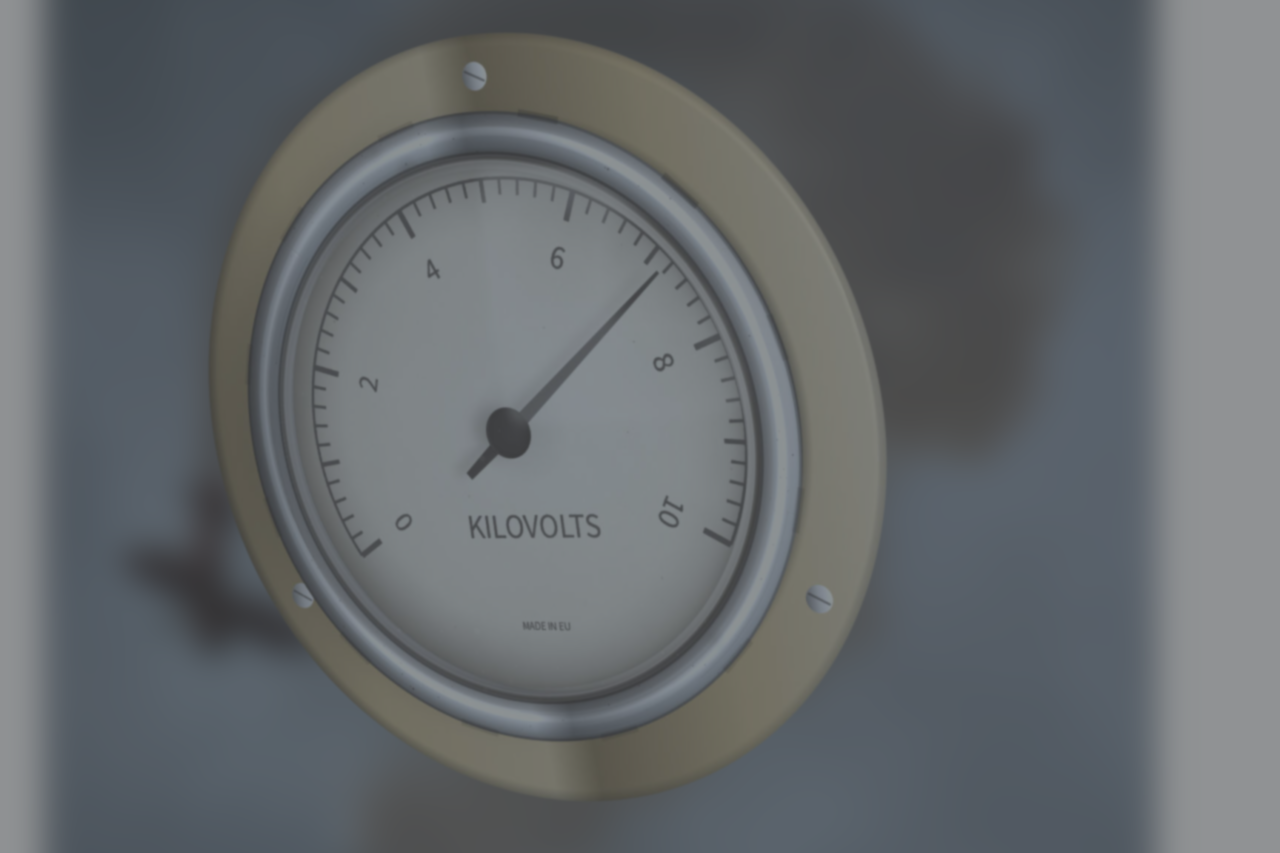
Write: 7.2; kV
